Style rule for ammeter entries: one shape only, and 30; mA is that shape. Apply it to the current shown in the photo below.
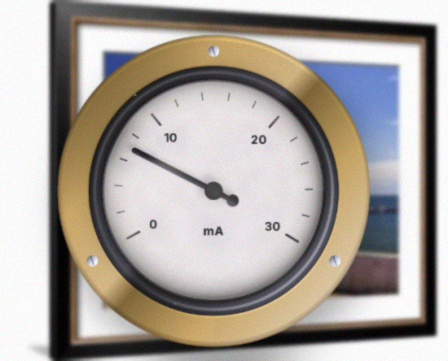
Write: 7; mA
